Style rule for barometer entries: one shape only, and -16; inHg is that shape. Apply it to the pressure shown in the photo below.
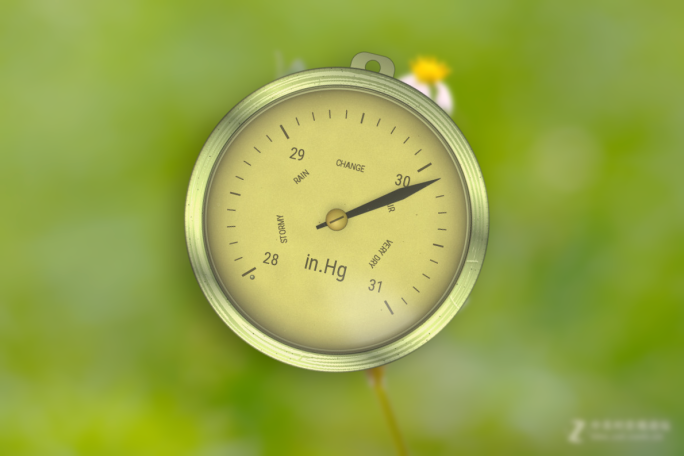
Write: 30.1; inHg
